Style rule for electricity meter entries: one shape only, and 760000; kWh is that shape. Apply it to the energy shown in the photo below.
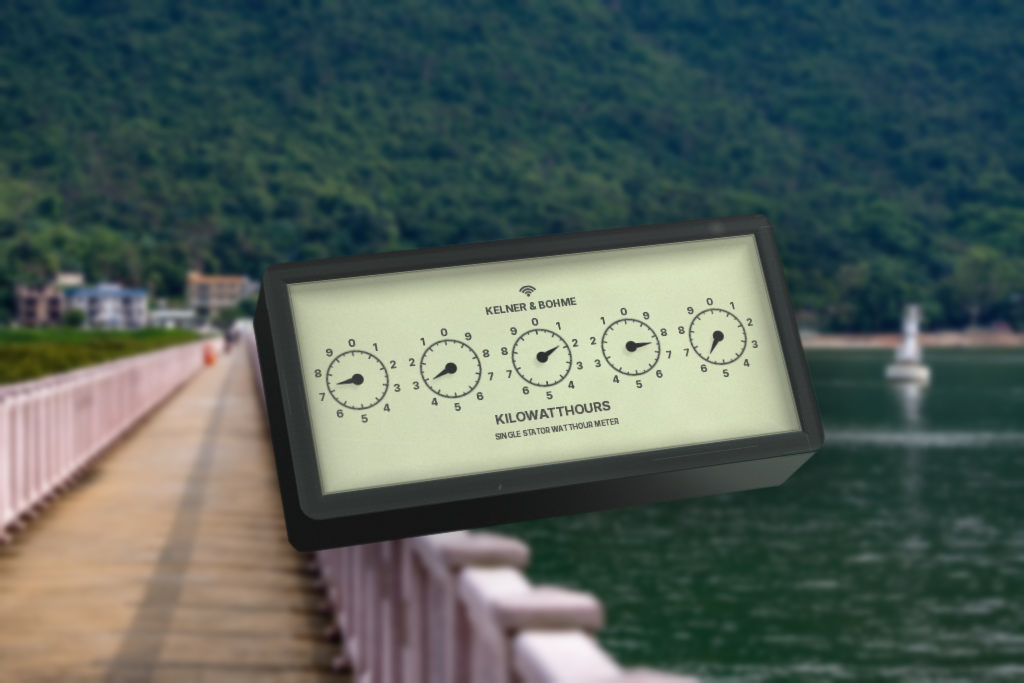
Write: 73176; kWh
